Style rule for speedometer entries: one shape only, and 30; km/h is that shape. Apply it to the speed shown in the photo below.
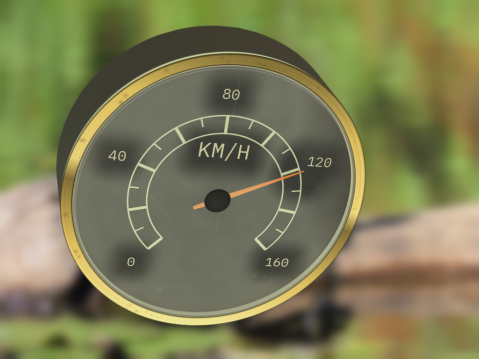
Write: 120; km/h
